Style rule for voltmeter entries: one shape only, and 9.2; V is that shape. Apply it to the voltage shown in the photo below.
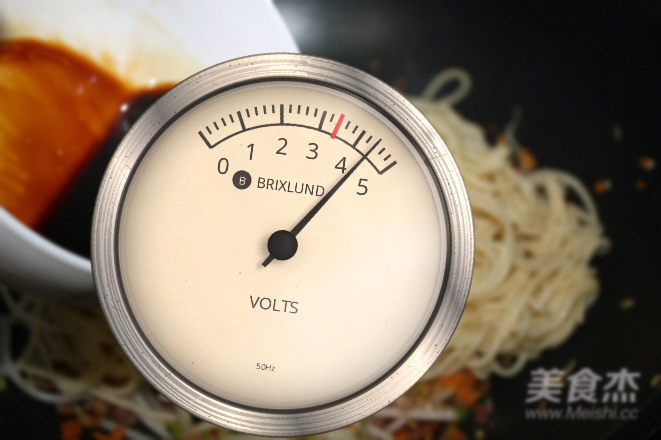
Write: 4.4; V
